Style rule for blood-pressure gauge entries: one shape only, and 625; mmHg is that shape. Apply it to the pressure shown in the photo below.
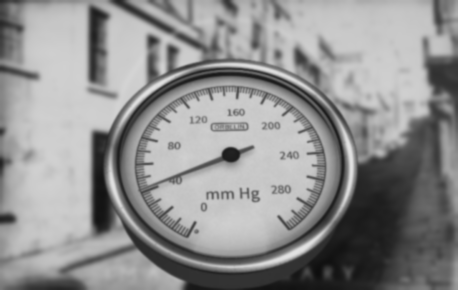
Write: 40; mmHg
